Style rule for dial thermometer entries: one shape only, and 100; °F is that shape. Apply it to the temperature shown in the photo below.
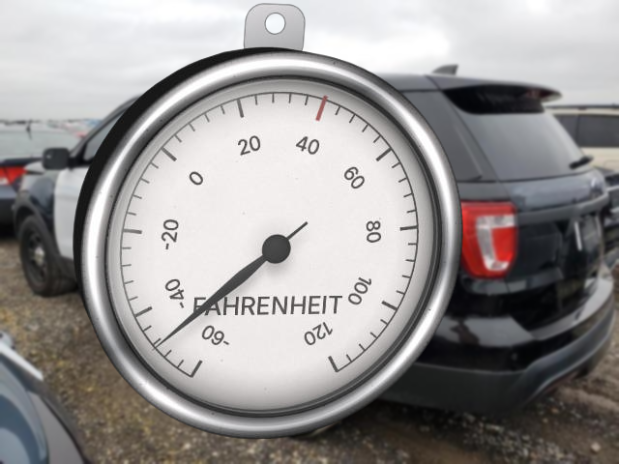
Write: -48; °F
